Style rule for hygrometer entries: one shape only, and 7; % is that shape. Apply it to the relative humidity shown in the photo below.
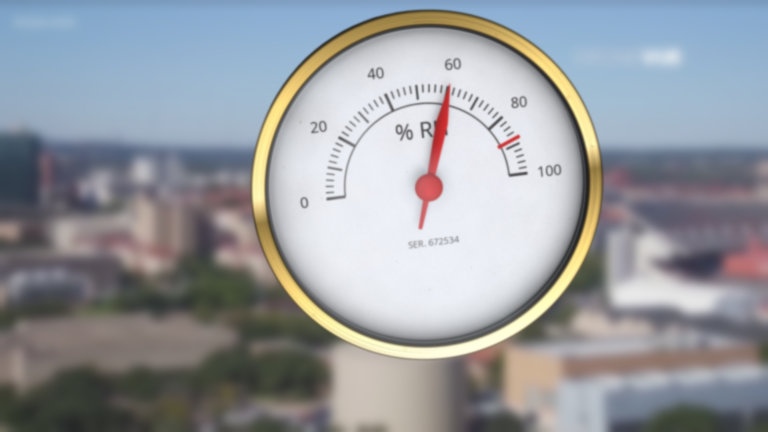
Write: 60; %
